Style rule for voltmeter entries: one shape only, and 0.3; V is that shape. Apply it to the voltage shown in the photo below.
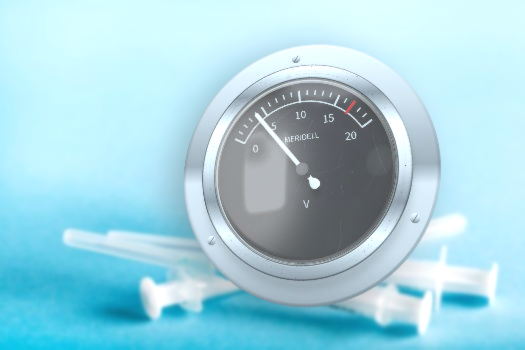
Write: 4; V
